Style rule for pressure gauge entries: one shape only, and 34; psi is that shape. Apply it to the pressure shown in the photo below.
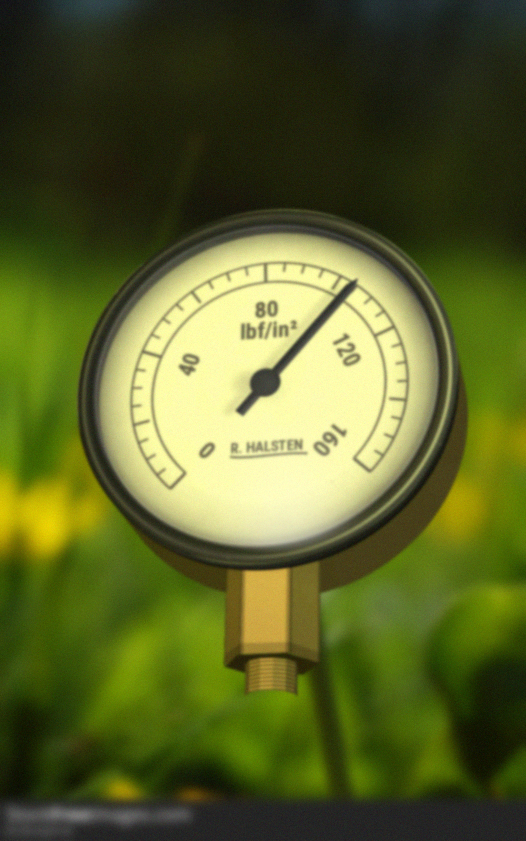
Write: 105; psi
